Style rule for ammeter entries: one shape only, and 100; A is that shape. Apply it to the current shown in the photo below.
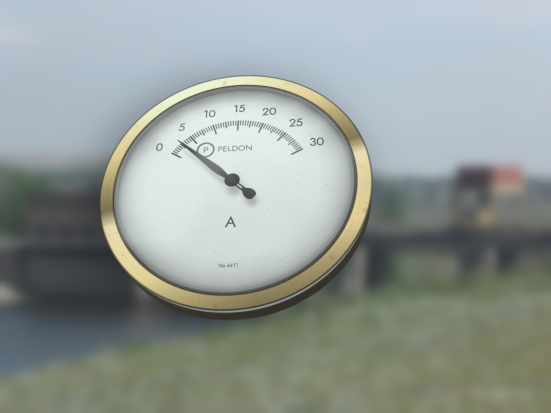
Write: 2.5; A
